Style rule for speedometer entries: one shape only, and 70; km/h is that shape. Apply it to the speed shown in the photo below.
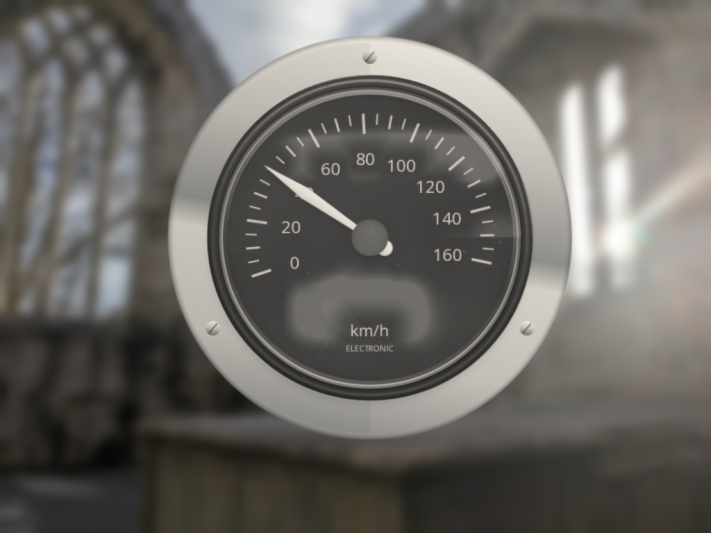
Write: 40; km/h
